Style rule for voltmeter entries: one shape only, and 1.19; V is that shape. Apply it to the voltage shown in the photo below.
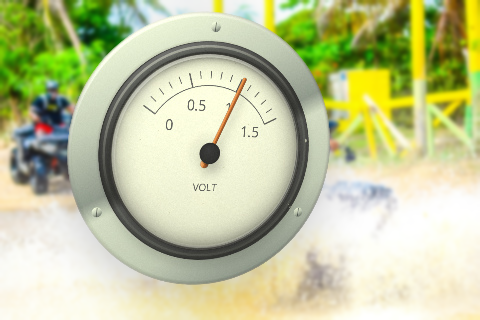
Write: 1; V
